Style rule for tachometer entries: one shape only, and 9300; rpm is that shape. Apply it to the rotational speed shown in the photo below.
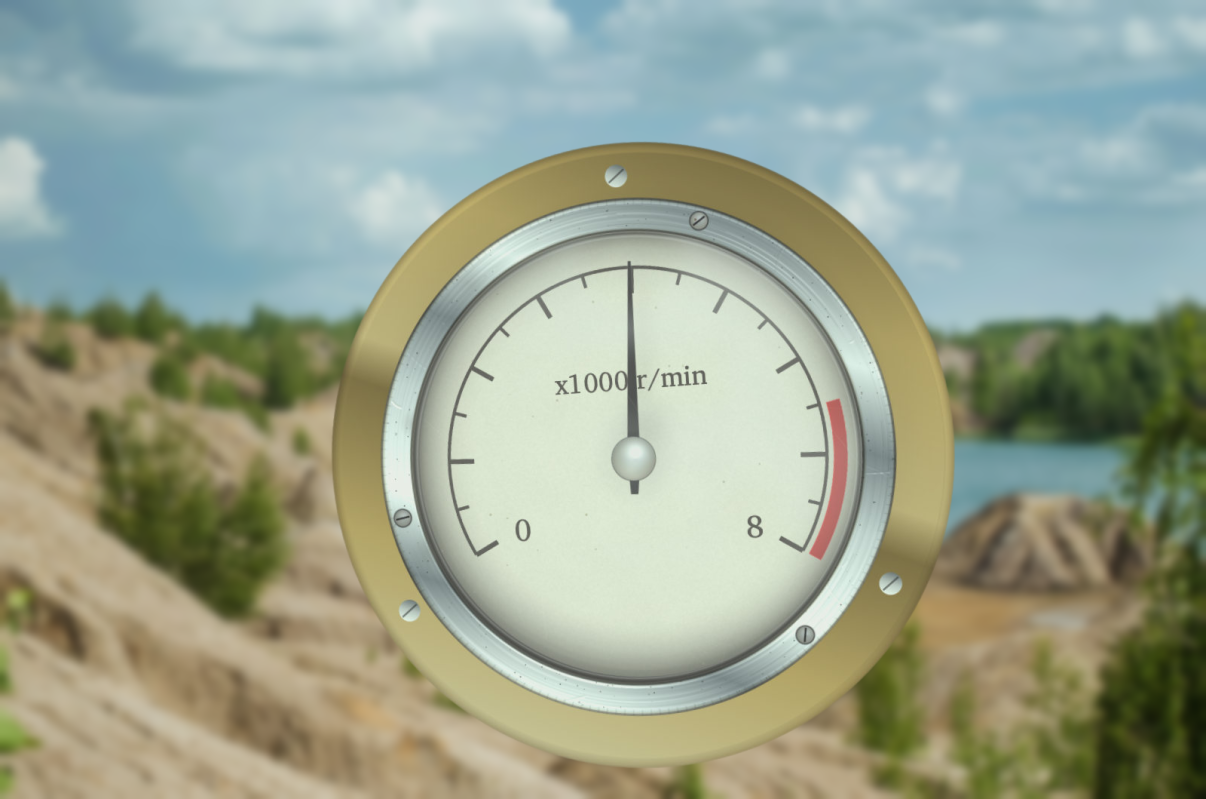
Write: 4000; rpm
